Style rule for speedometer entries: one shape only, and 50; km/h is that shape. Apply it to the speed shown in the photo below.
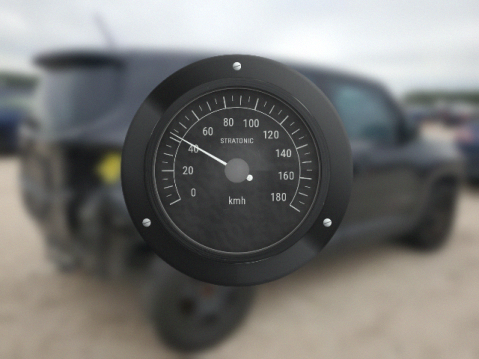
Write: 42.5; km/h
